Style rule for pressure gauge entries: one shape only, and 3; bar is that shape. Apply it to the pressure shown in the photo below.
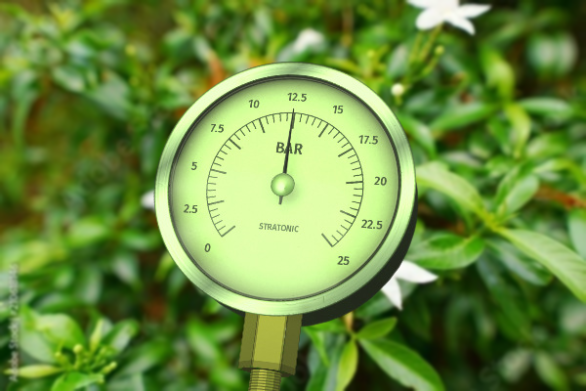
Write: 12.5; bar
